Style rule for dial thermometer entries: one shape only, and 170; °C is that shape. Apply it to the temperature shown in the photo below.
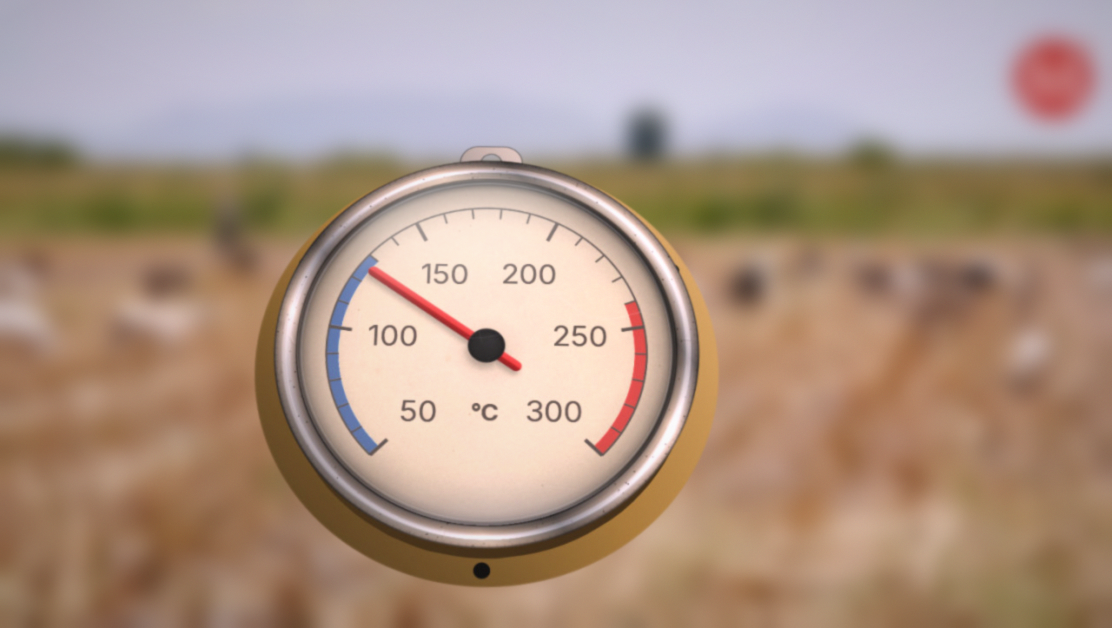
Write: 125; °C
